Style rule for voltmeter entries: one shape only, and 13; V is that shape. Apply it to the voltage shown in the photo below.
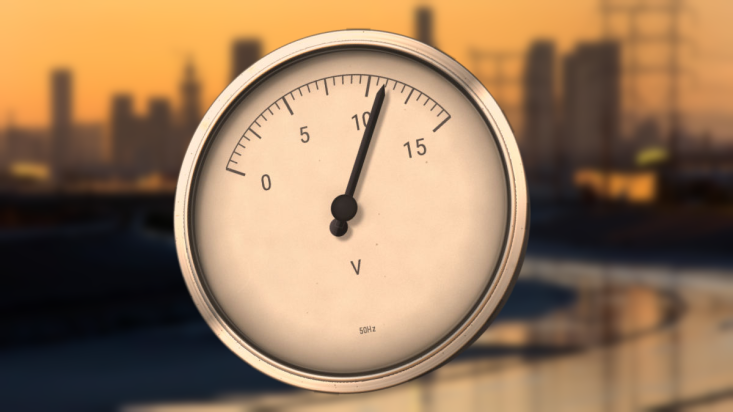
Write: 11; V
